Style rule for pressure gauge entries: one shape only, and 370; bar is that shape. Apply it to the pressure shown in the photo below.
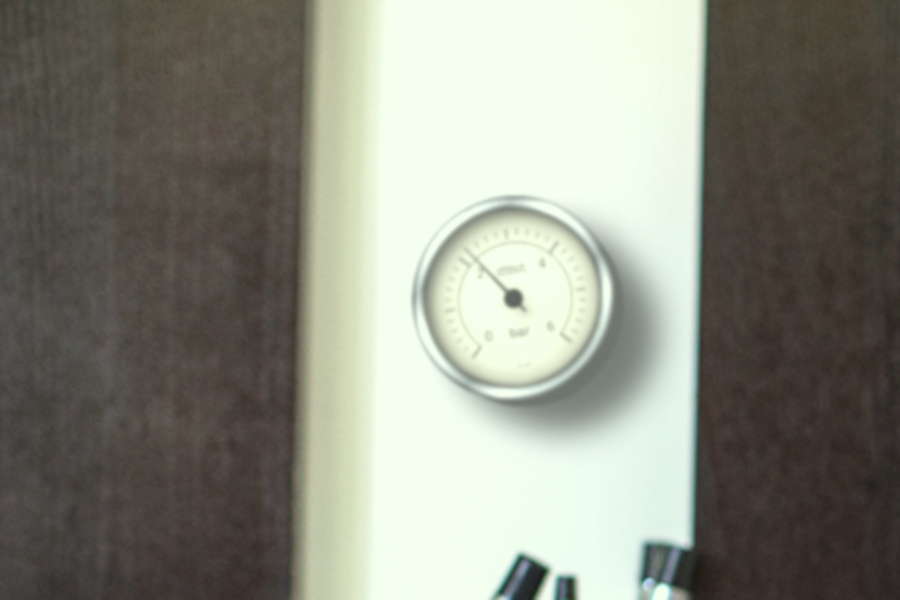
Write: 2.2; bar
